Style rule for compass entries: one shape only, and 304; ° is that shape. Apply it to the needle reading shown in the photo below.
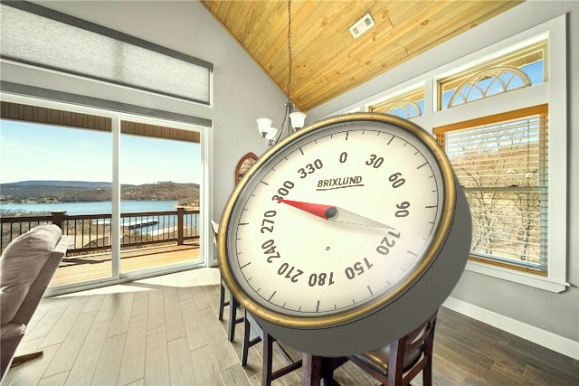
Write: 290; °
